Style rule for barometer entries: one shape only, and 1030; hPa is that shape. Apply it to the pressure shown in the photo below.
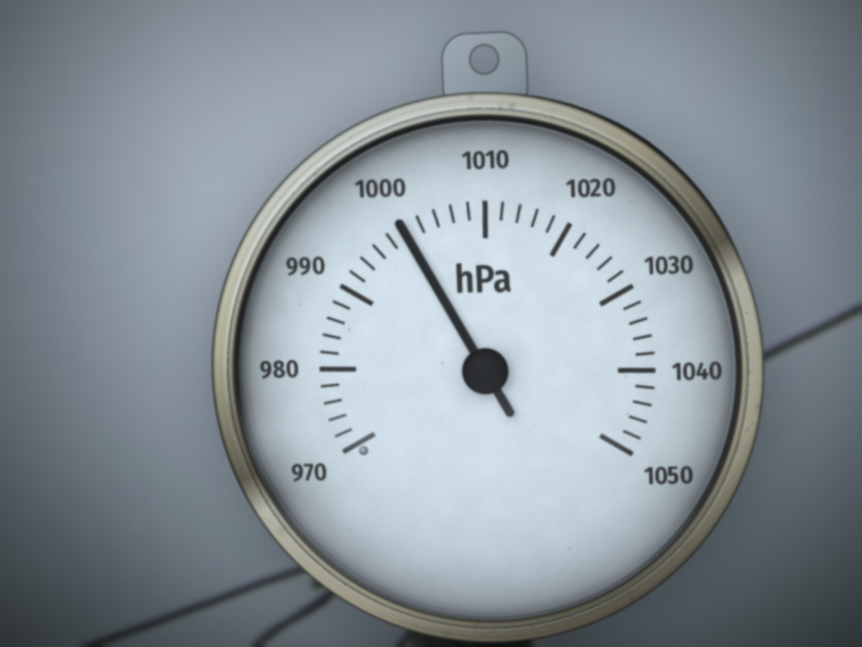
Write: 1000; hPa
